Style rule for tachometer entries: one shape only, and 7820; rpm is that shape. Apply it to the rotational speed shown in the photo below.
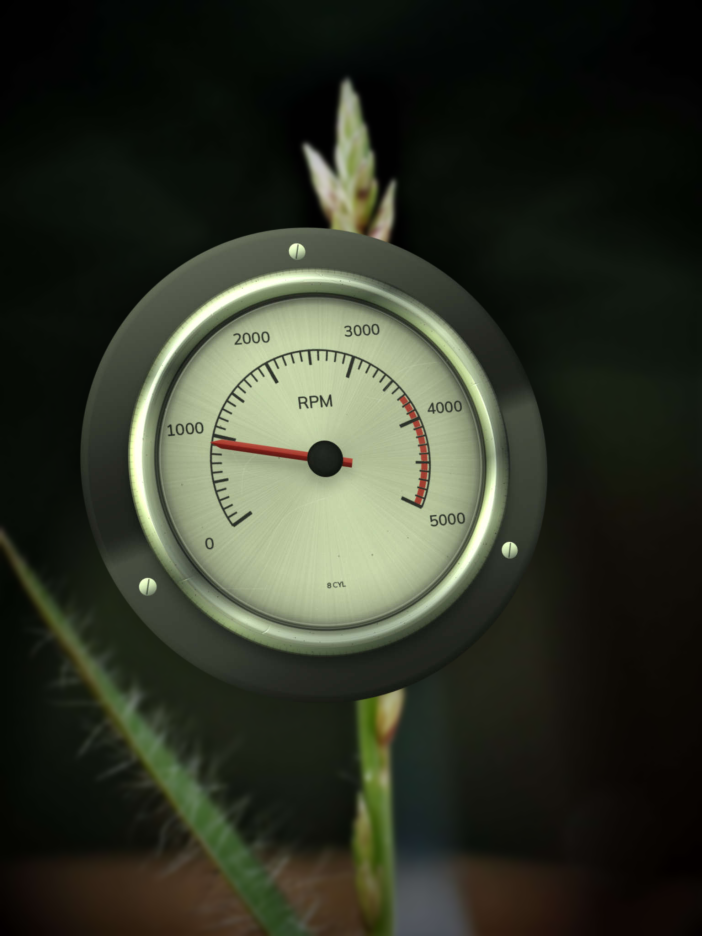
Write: 900; rpm
